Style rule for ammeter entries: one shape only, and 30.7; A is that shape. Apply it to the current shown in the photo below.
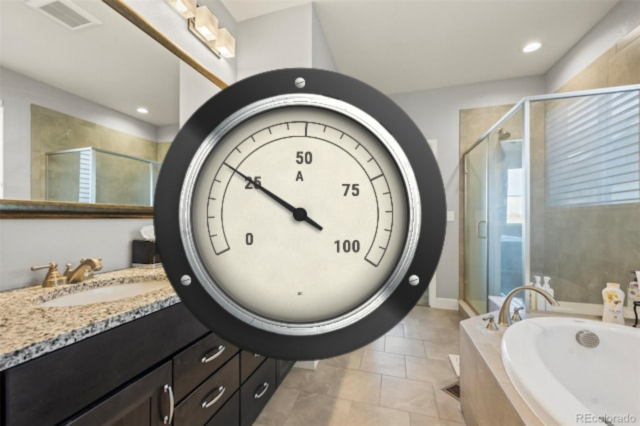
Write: 25; A
